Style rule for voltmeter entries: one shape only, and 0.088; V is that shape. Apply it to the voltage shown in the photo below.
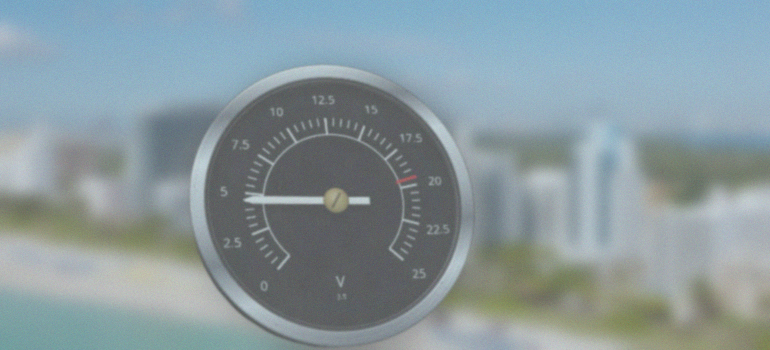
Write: 4.5; V
